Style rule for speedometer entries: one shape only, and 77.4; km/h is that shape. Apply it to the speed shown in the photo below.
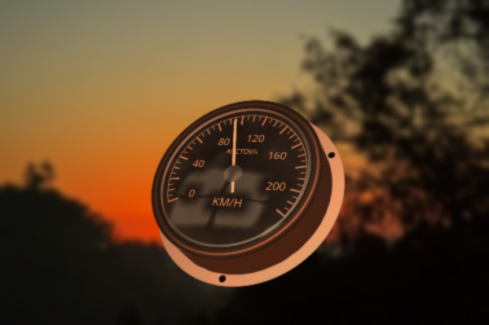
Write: 95; km/h
